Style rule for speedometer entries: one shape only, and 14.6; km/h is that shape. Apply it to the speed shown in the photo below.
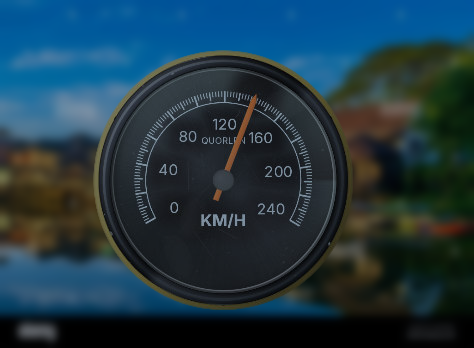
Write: 140; km/h
